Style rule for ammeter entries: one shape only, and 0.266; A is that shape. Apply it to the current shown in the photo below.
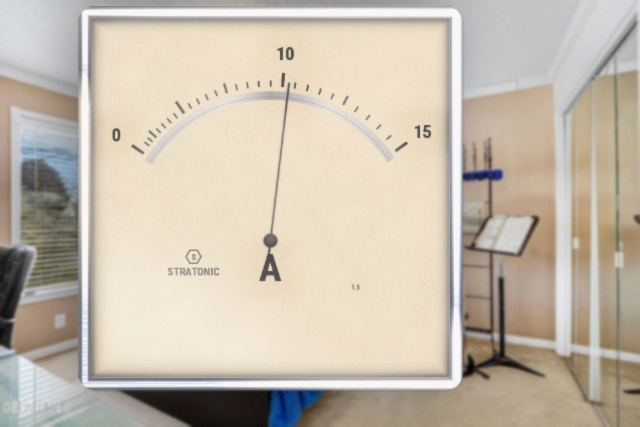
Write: 10.25; A
